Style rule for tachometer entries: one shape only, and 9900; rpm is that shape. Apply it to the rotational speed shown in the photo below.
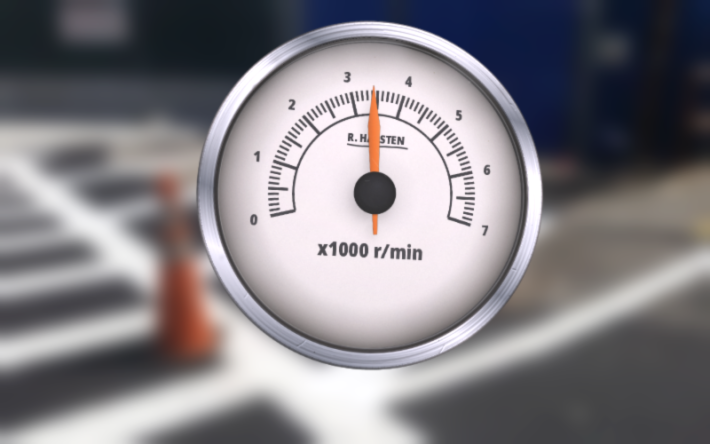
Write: 3400; rpm
